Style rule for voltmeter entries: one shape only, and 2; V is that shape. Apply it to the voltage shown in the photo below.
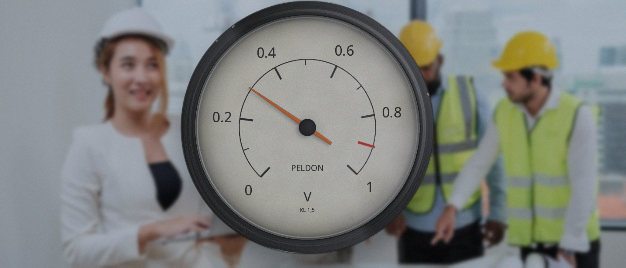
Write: 0.3; V
